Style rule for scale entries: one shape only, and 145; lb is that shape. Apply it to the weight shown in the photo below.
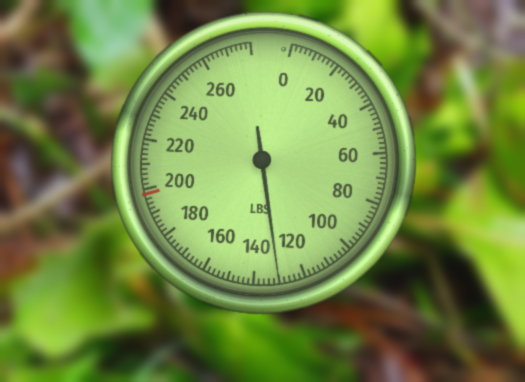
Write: 130; lb
